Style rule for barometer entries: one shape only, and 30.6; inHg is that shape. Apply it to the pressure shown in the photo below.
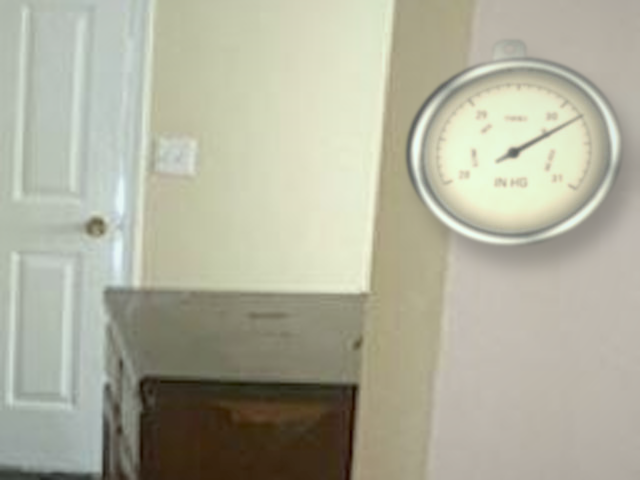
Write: 30.2; inHg
